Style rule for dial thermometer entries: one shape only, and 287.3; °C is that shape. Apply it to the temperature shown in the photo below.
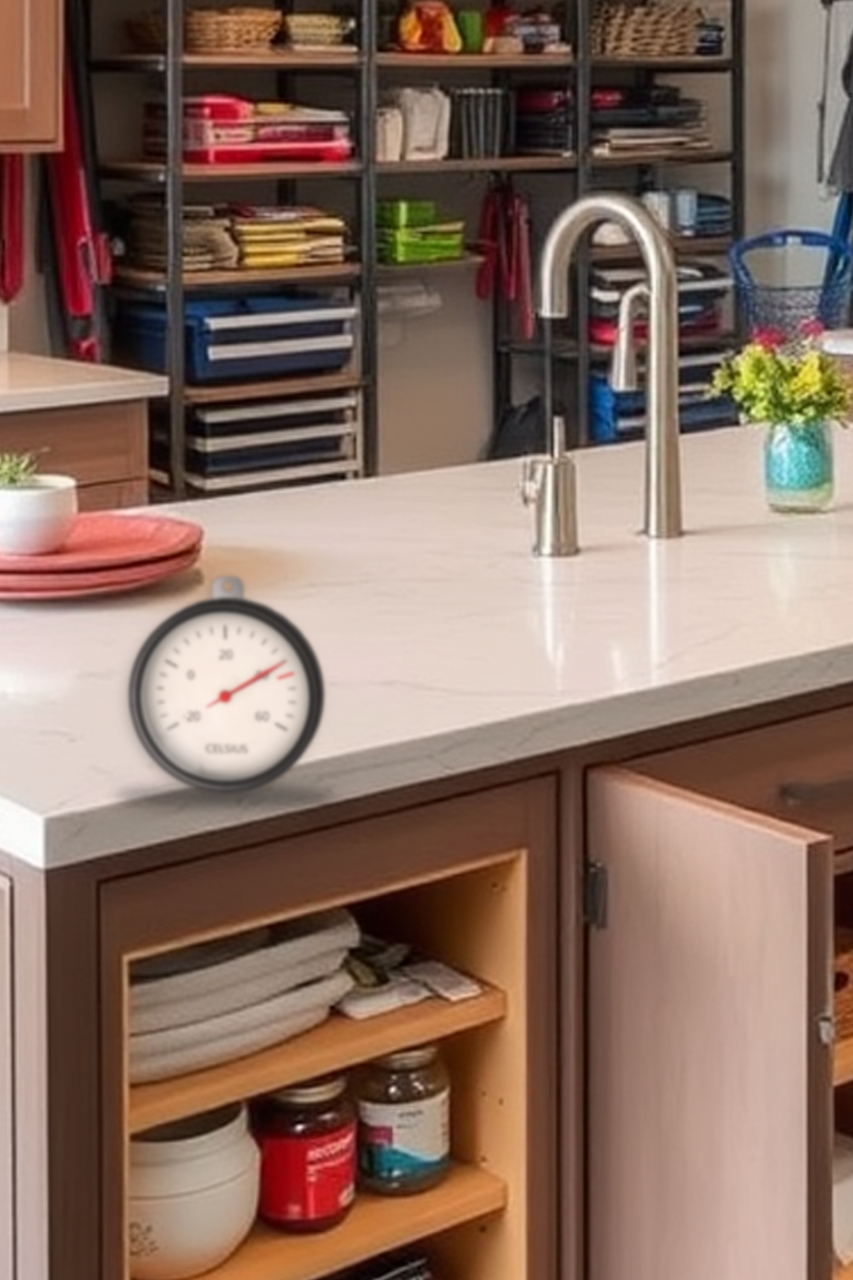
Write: 40; °C
